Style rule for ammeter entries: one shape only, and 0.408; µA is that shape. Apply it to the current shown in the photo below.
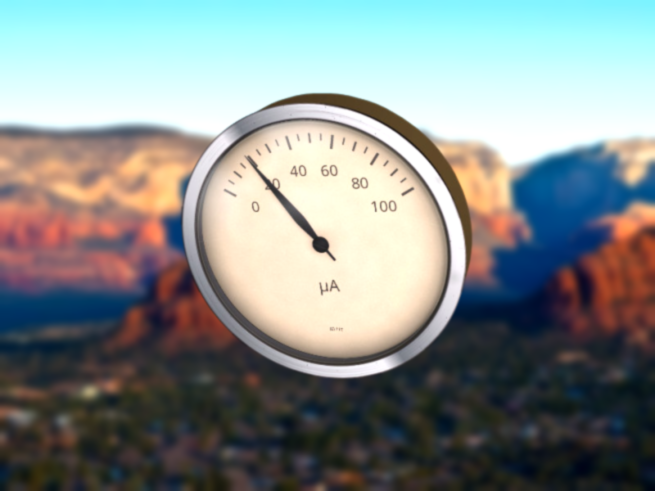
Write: 20; µA
